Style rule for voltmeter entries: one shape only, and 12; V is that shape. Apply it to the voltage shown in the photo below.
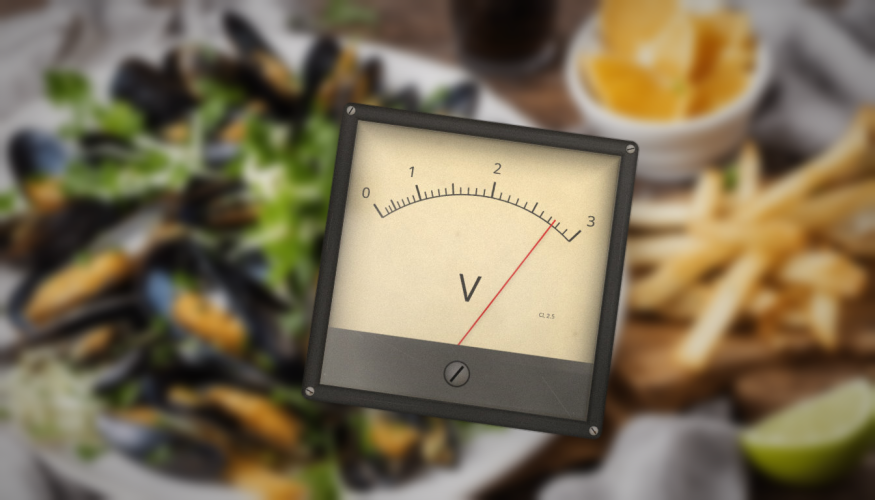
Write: 2.75; V
